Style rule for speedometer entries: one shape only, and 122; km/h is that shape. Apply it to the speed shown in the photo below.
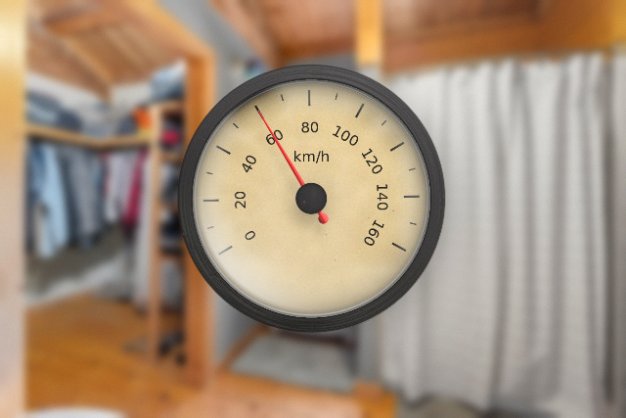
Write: 60; km/h
